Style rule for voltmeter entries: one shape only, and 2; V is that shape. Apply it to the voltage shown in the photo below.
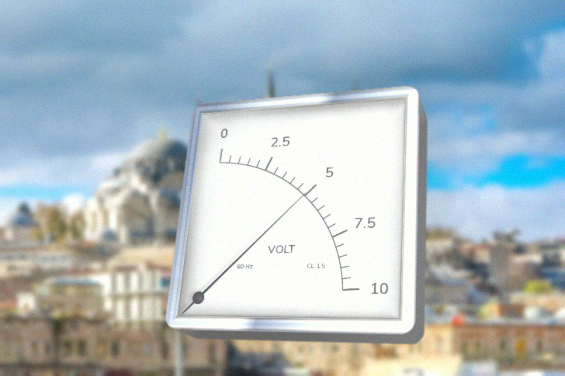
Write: 5; V
